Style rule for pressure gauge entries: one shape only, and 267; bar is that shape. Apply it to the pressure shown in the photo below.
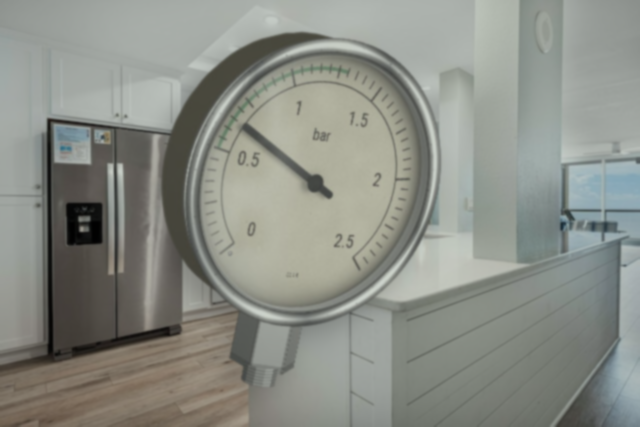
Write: 0.65; bar
